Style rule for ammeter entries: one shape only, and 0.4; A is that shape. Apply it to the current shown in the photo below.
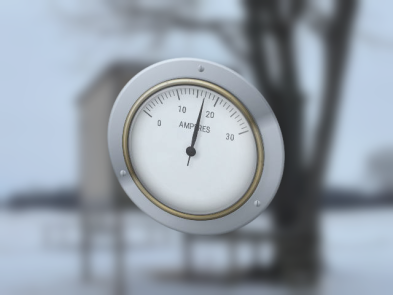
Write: 17; A
